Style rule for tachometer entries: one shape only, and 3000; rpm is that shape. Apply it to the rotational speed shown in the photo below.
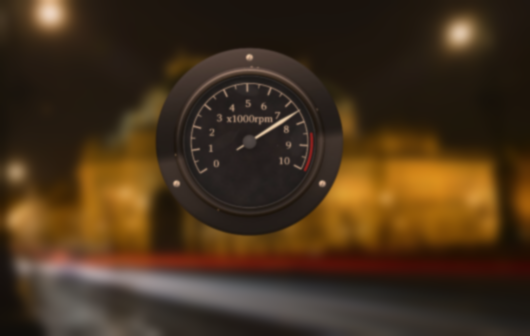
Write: 7500; rpm
